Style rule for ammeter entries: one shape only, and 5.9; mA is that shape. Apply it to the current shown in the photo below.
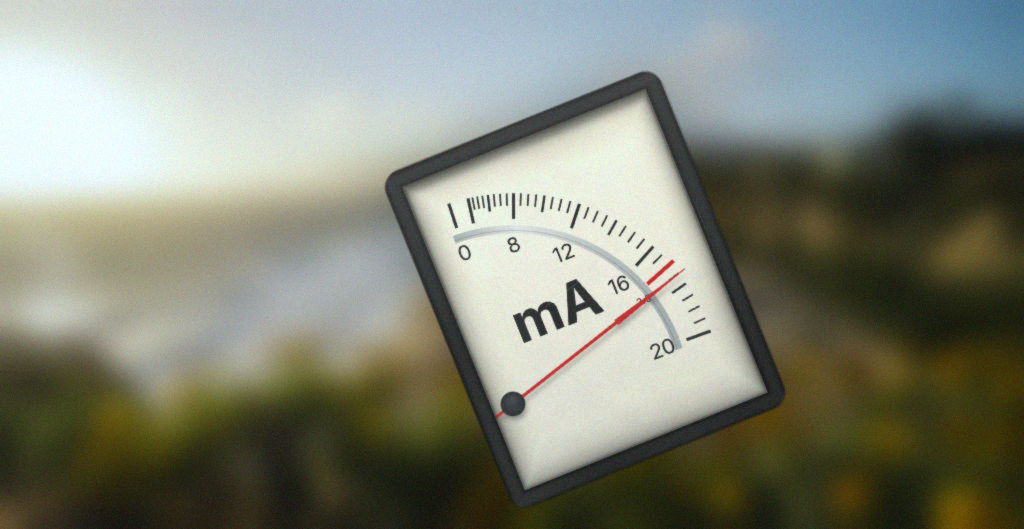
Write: 17.5; mA
